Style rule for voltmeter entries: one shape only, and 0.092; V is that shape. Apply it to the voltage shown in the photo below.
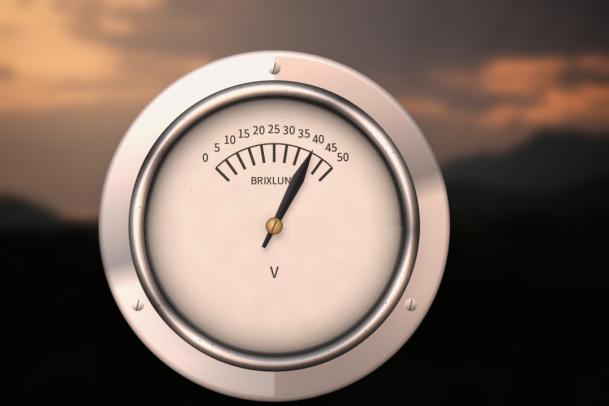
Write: 40; V
